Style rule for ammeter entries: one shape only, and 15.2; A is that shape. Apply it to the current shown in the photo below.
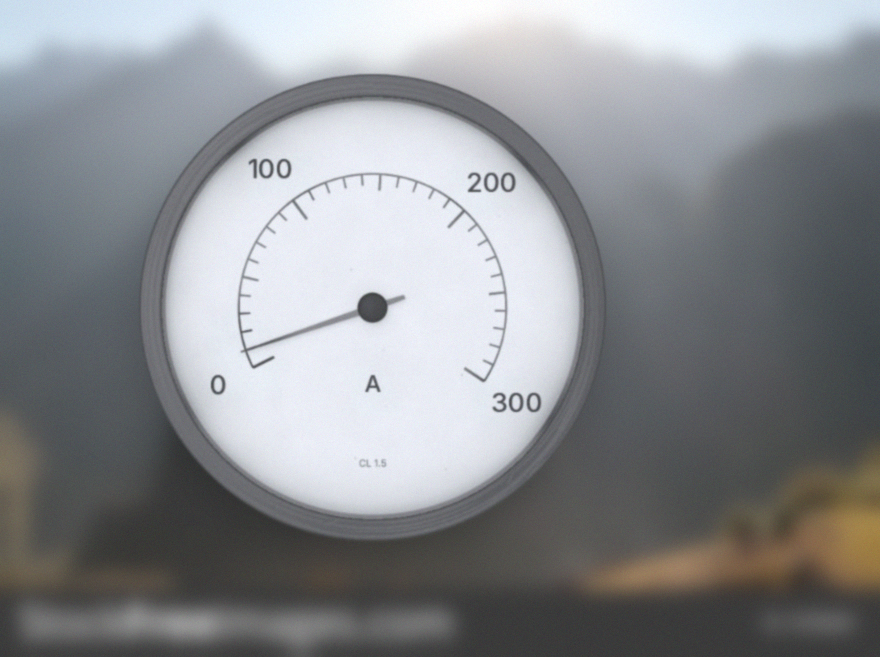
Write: 10; A
